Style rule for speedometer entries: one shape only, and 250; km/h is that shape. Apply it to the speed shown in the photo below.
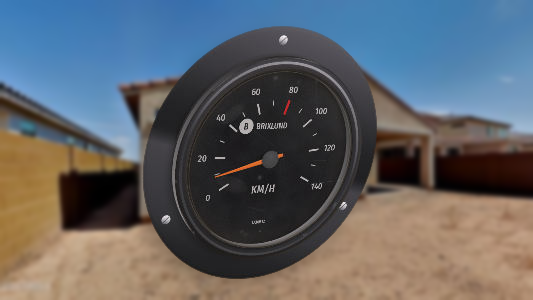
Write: 10; km/h
